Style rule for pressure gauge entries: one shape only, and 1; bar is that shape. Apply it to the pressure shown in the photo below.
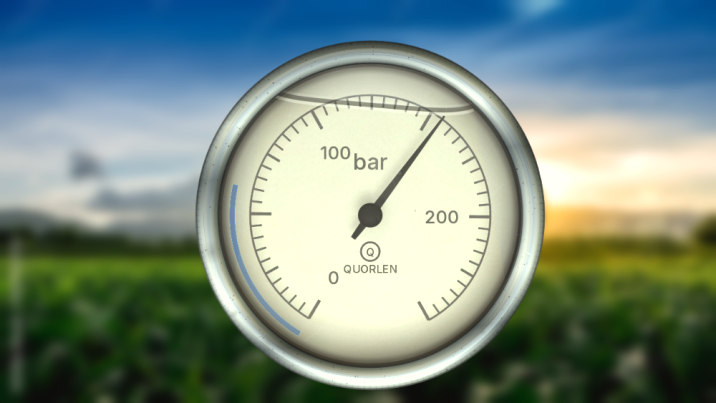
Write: 155; bar
